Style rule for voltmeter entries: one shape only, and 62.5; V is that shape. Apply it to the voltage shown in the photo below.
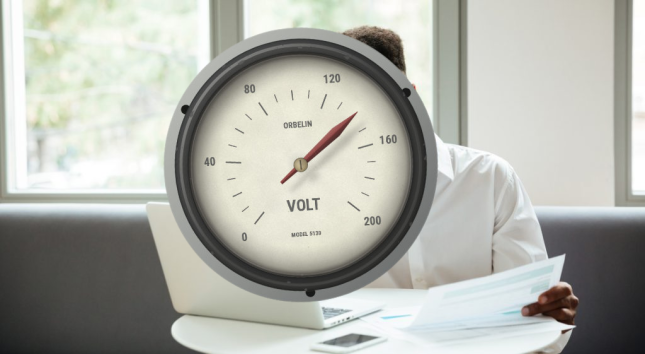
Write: 140; V
